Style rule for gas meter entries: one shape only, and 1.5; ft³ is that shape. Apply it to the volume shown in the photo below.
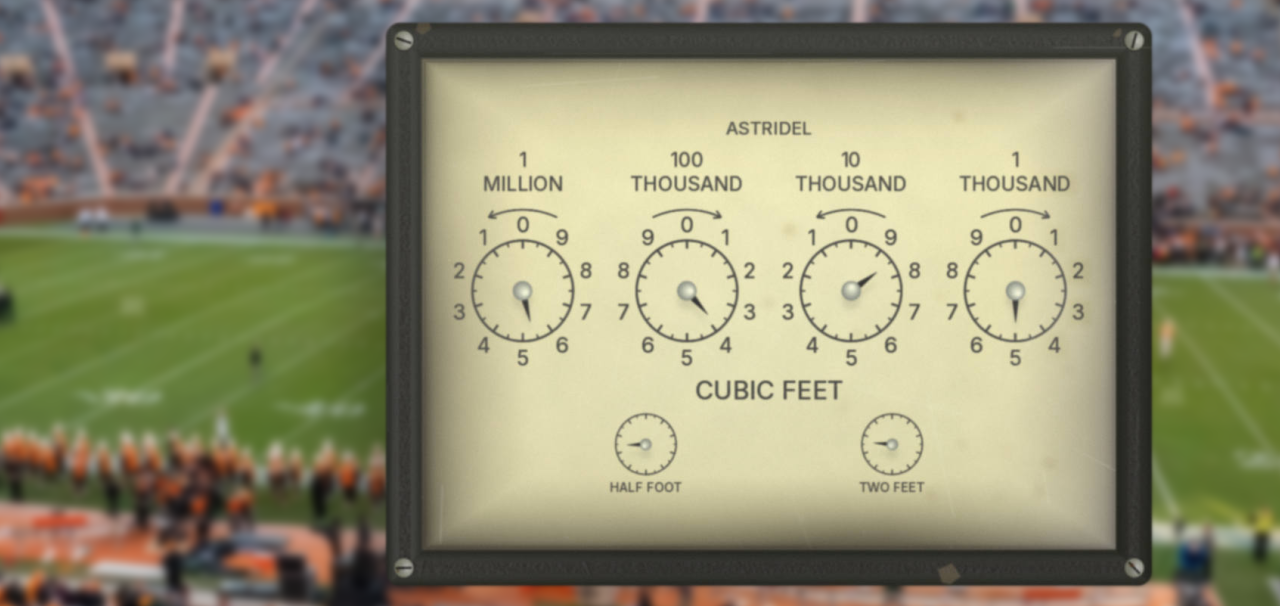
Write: 538500; ft³
